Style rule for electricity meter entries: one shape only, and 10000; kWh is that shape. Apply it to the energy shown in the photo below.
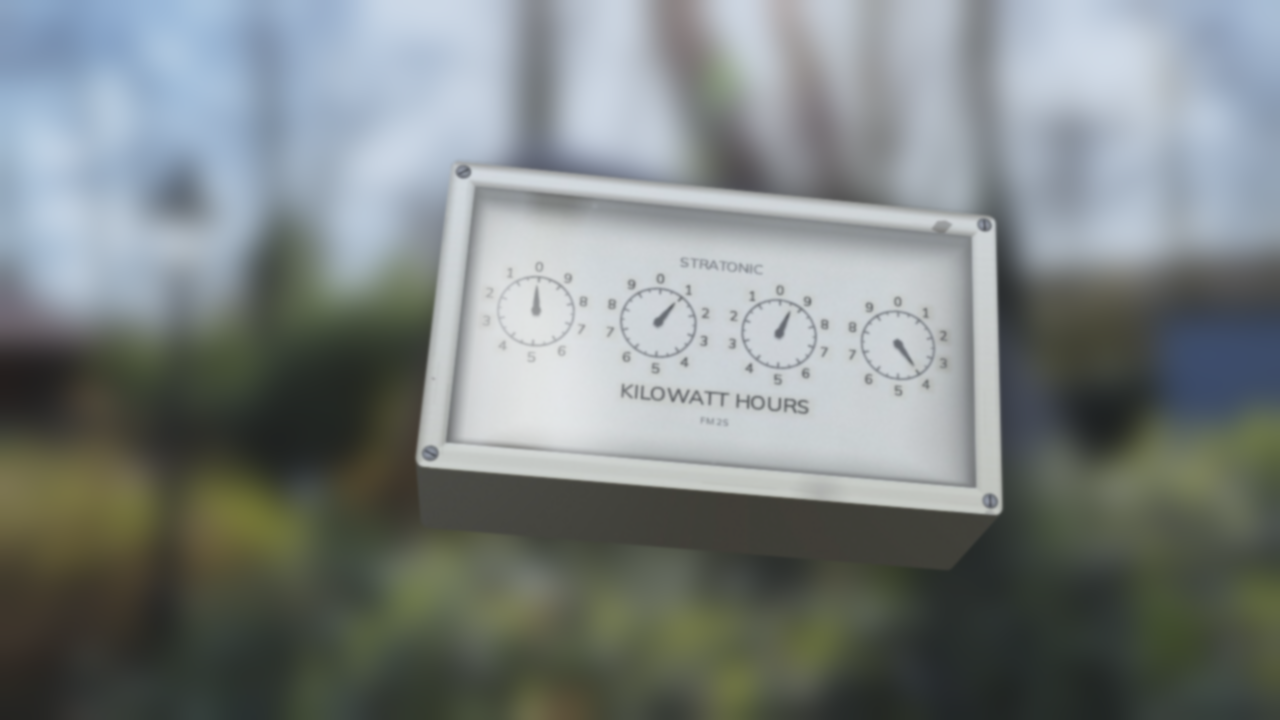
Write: 94; kWh
